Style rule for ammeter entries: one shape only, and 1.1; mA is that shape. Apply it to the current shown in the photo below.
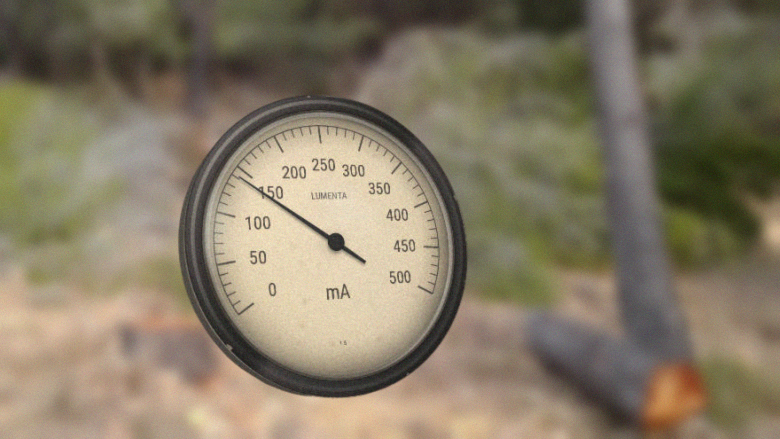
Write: 140; mA
